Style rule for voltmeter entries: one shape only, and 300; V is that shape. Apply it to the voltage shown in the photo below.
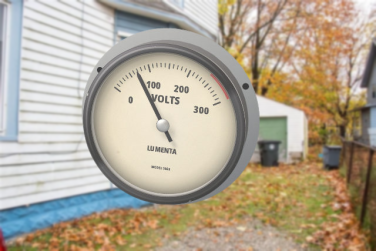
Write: 70; V
